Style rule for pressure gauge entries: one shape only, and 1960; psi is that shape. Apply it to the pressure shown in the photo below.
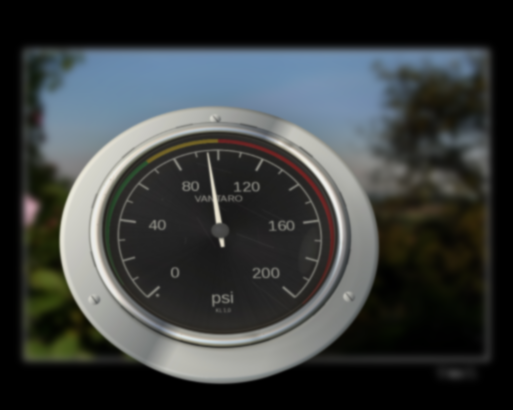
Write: 95; psi
